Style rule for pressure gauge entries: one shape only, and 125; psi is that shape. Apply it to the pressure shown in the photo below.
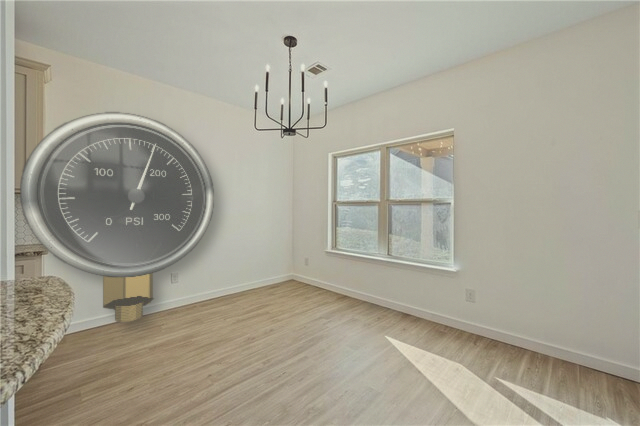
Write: 175; psi
